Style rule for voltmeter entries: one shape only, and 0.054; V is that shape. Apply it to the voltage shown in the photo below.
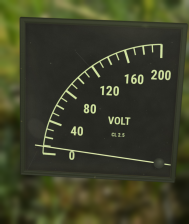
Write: 10; V
